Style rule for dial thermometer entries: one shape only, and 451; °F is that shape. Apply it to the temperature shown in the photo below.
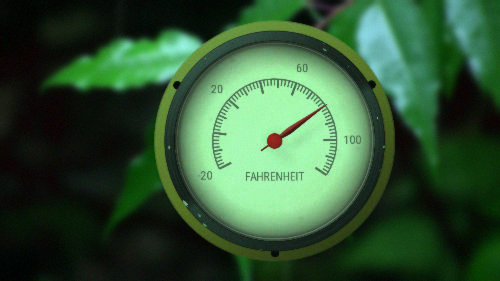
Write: 80; °F
